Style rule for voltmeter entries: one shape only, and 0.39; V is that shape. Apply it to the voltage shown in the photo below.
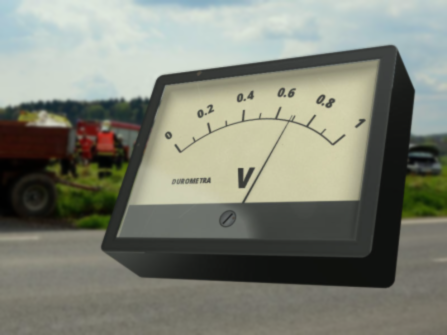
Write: 0.7; V
